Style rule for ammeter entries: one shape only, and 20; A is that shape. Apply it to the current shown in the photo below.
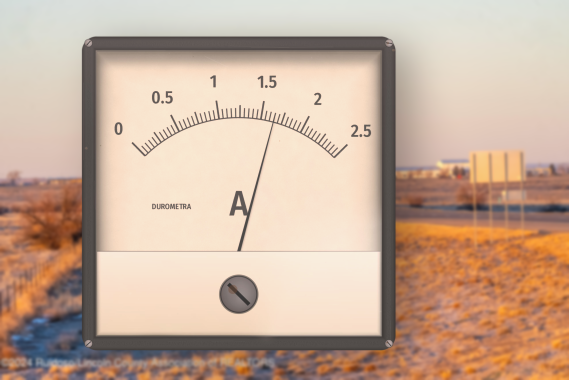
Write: 1.65; A
